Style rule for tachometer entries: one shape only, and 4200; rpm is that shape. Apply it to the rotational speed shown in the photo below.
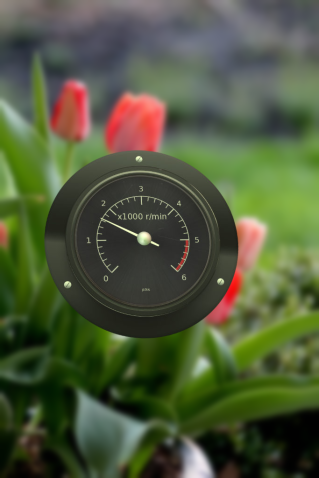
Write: 1600; rpm
